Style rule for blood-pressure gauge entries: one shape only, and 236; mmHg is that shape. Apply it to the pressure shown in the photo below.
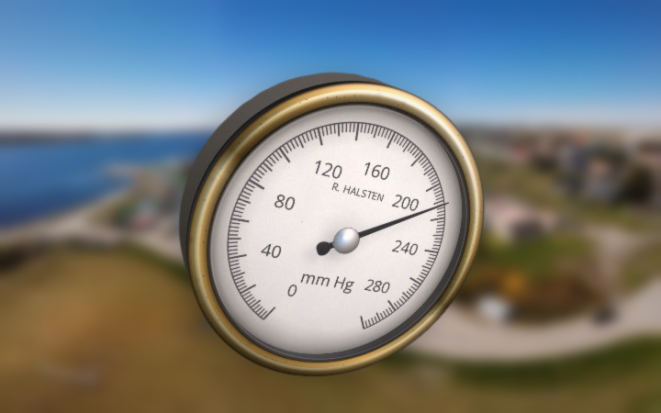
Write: 210; mmHg
